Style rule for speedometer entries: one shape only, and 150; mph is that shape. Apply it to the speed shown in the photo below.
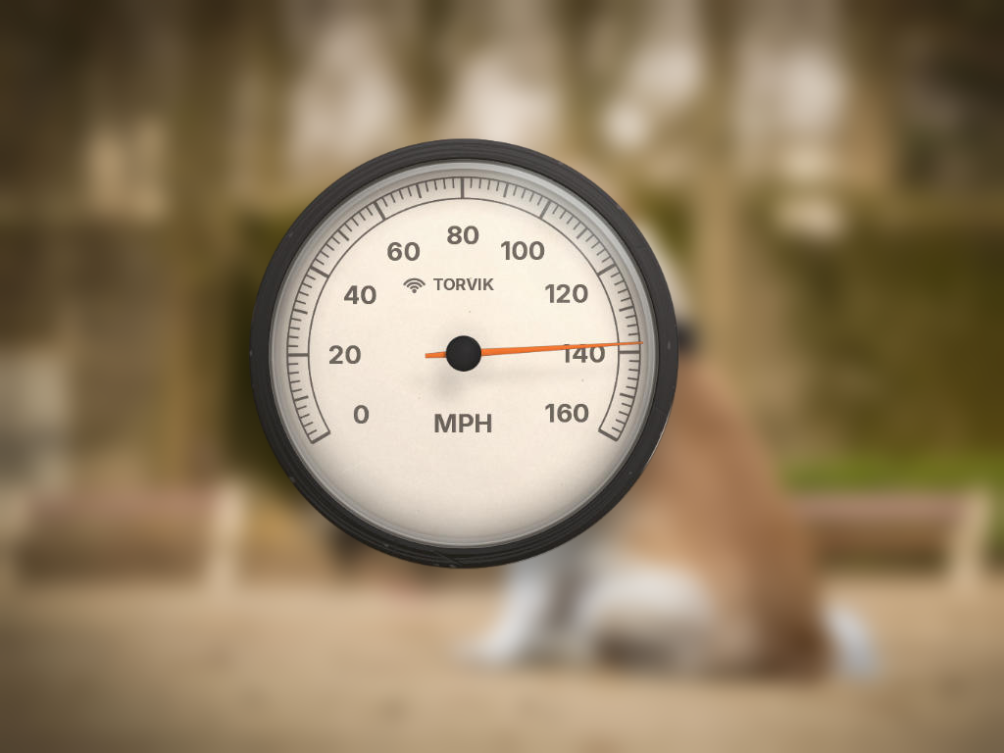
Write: 138; mph
